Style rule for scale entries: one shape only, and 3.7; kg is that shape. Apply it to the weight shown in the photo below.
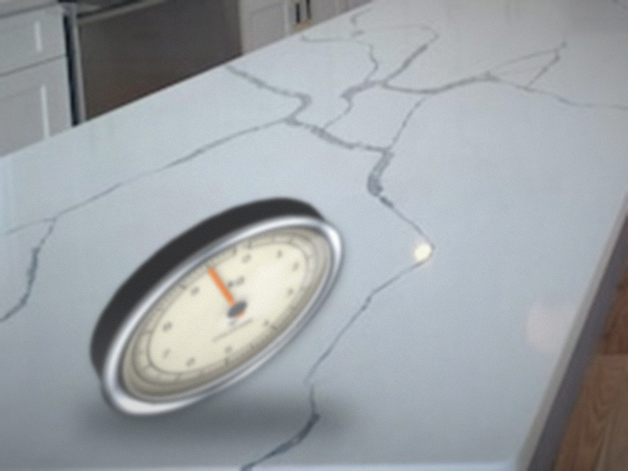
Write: 9.5; kg
